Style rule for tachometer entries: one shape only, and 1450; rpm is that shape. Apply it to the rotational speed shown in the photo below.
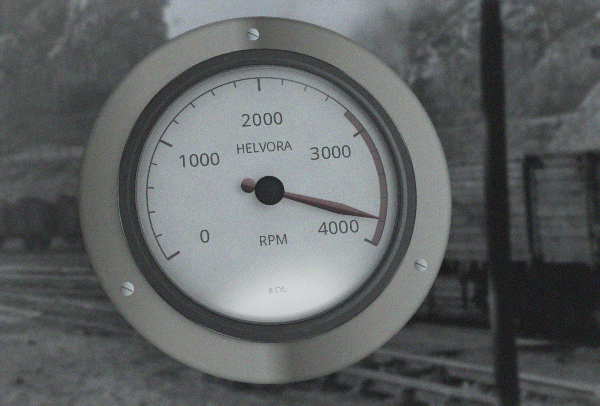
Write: 3800; rpm
